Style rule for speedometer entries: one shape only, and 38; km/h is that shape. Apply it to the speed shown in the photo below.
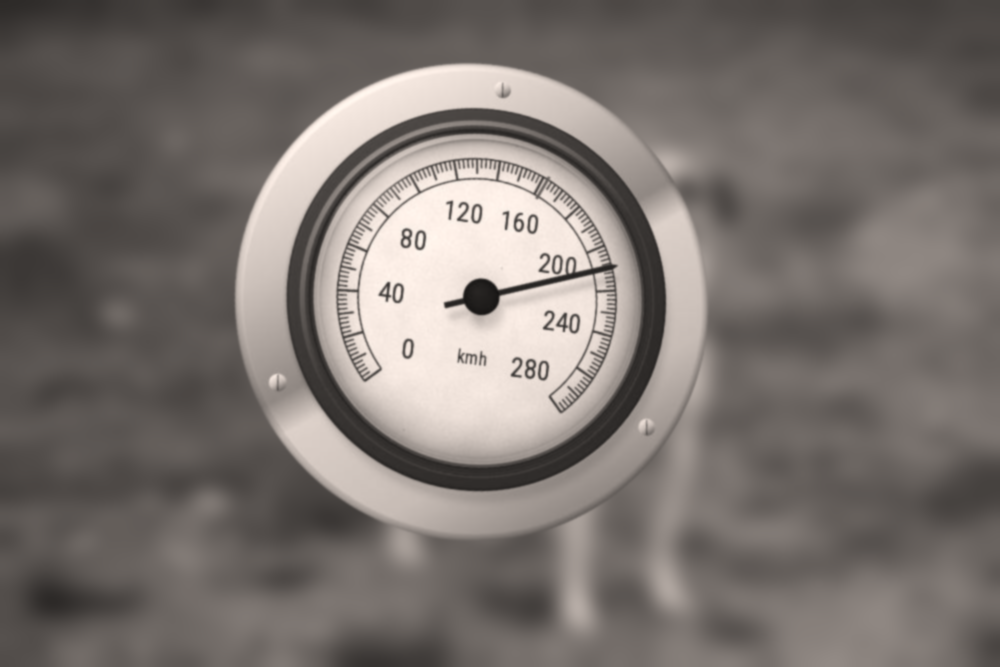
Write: 210; km/h
